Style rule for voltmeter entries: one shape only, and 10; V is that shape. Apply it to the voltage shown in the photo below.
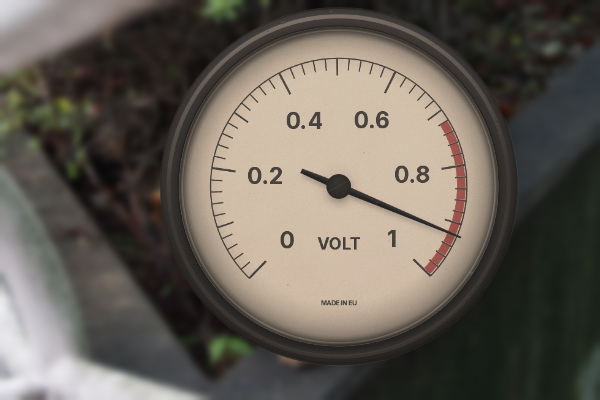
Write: 0.92; V
